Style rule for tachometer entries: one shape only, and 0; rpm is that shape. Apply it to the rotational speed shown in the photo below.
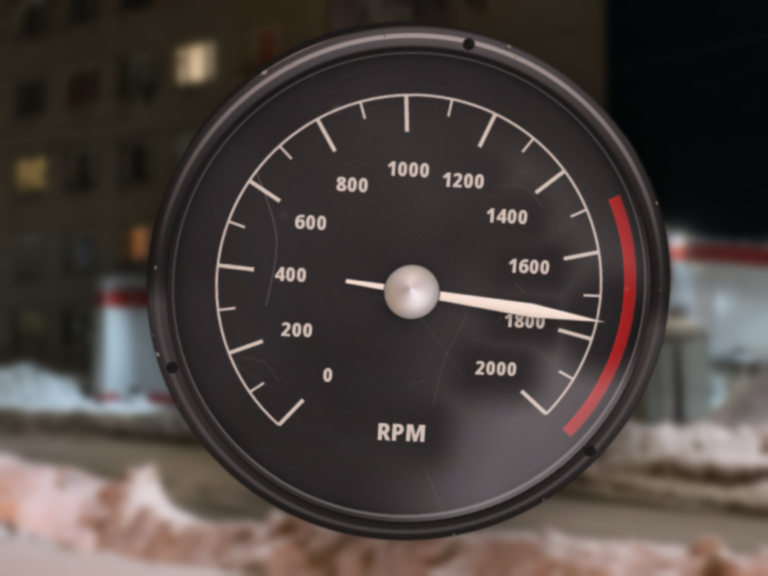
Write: 1750; rpm
